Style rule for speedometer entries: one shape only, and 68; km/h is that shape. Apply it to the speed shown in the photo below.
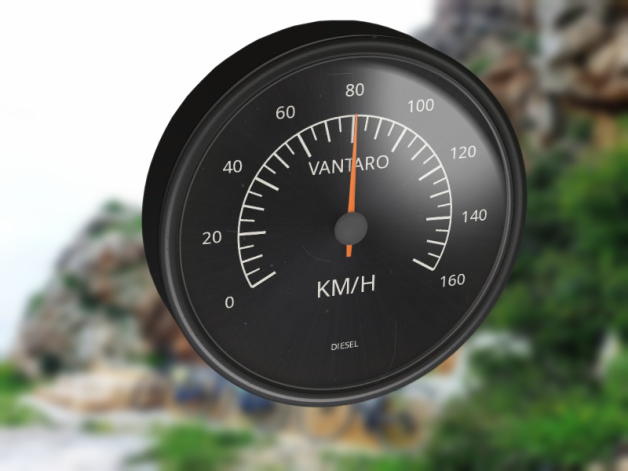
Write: 80; km/h
